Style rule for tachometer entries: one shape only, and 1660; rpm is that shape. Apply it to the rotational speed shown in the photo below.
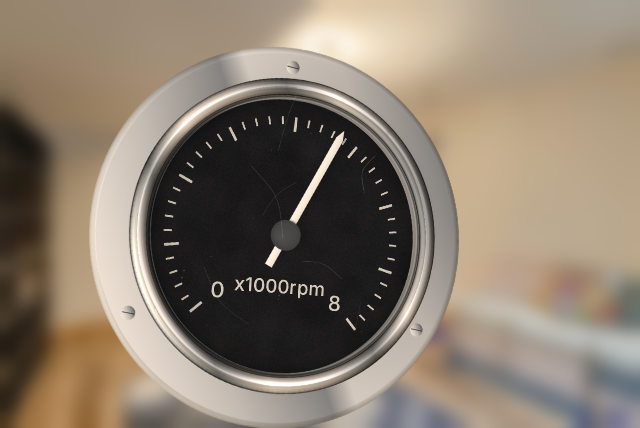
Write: 4700; rpm
